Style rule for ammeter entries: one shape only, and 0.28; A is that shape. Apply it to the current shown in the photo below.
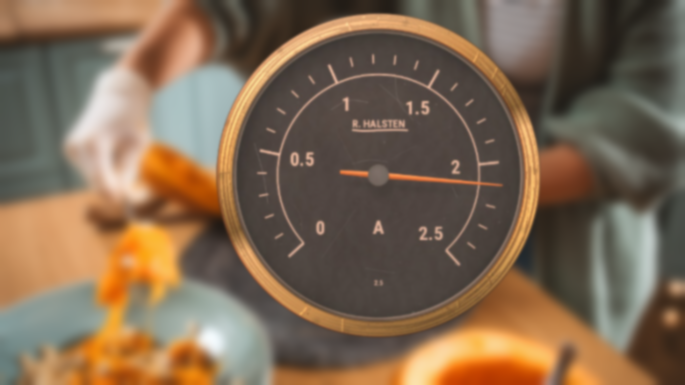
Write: 2.1; A
